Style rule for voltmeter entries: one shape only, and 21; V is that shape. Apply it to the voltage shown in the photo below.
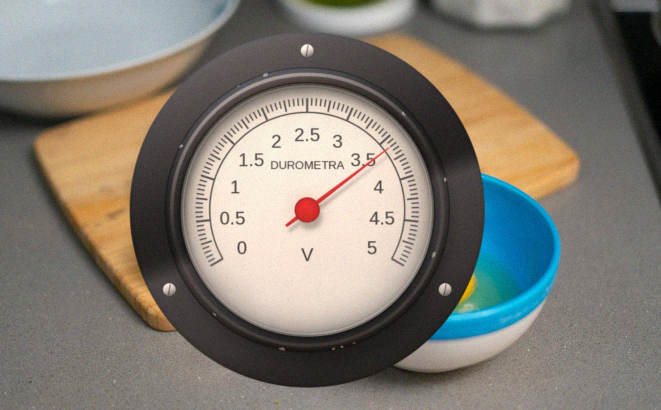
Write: 3.6; V
